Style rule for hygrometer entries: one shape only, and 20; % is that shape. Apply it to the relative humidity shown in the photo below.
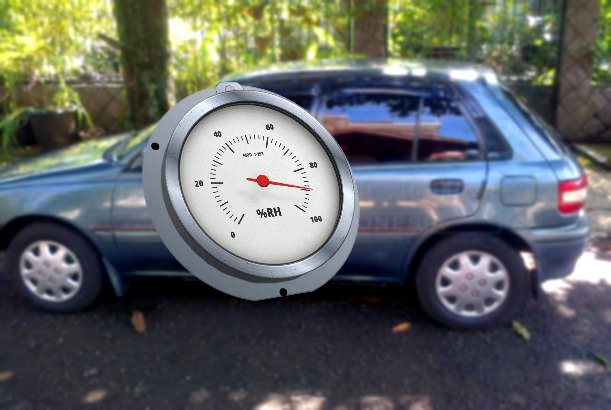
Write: 90; %
